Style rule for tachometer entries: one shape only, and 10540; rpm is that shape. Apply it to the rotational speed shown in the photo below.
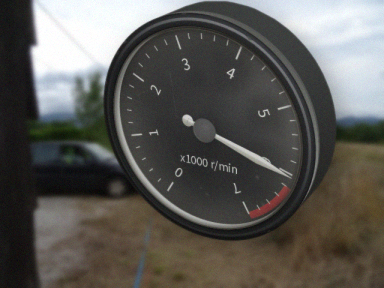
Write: 6000; rpm
